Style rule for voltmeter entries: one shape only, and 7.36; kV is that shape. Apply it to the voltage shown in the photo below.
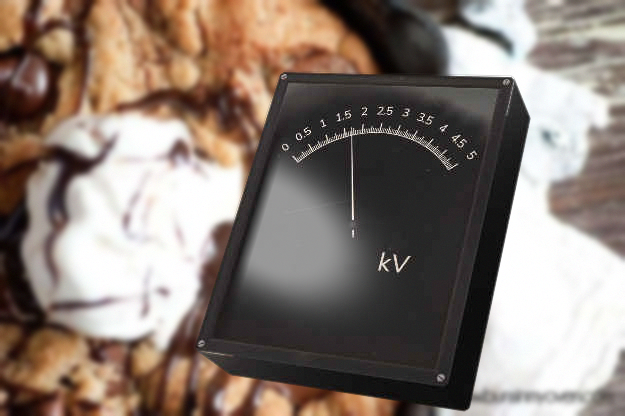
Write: 1.75; kV
